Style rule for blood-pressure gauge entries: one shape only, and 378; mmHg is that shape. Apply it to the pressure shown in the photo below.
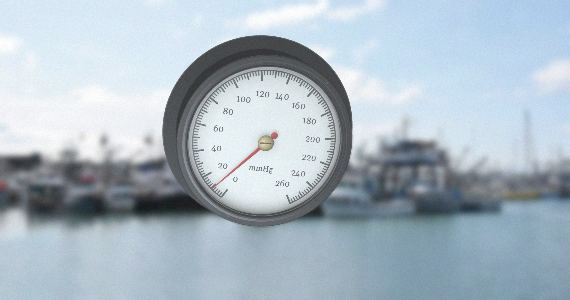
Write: 10; mmHg
